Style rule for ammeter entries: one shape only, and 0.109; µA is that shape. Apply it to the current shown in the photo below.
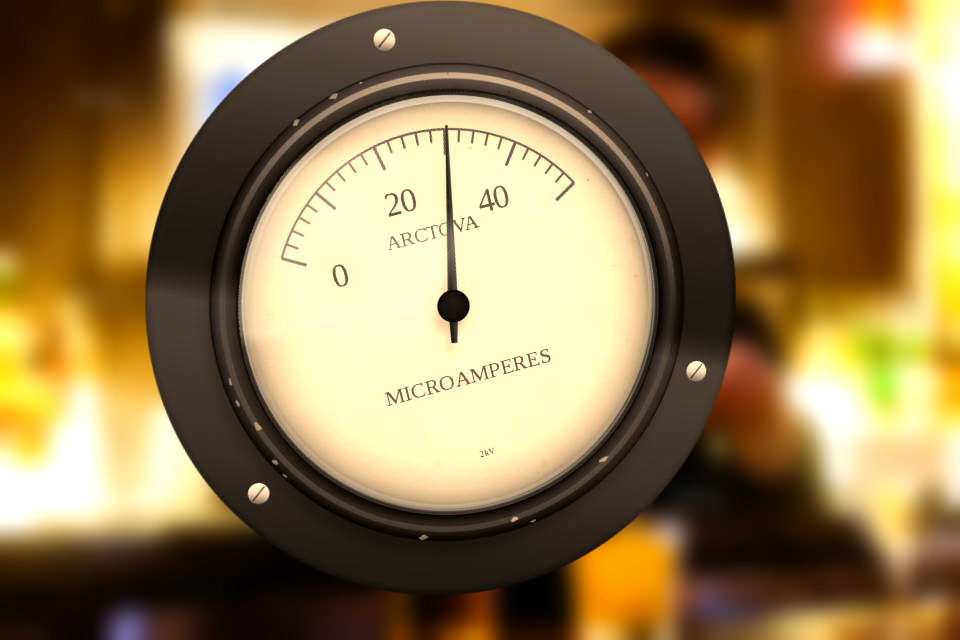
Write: 30; µA
